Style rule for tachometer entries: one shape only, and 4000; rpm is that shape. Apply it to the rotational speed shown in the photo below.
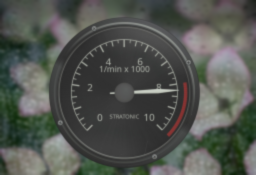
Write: 8250; rpm
